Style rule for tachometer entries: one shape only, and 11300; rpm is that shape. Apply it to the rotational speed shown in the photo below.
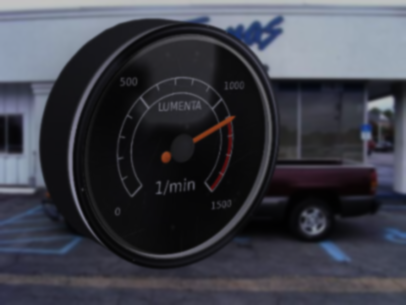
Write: 1100; rpm
